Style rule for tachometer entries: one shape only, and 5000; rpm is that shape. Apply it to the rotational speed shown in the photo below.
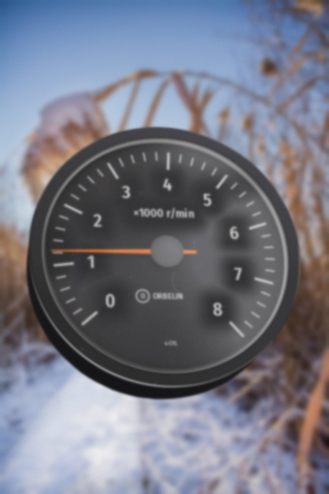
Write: 1200; rpm
